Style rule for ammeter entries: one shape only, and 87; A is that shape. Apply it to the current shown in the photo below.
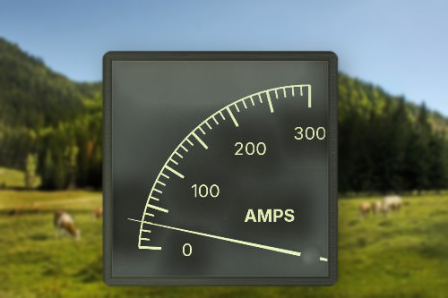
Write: 30; A
